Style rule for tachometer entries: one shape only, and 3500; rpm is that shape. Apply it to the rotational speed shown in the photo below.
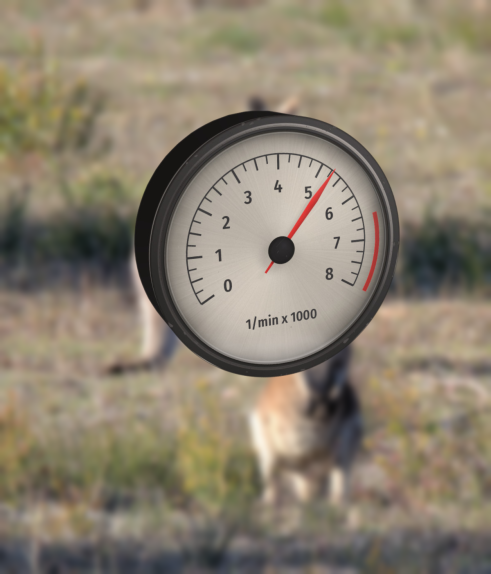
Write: 5250; rpm
